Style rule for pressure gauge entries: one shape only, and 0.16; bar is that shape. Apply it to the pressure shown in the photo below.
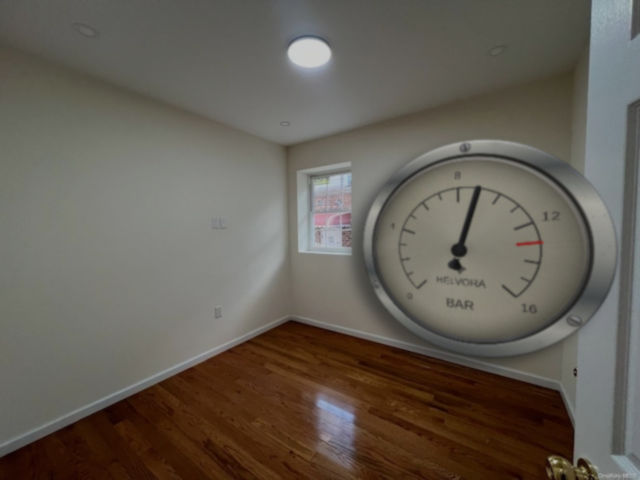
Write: 9; bar
